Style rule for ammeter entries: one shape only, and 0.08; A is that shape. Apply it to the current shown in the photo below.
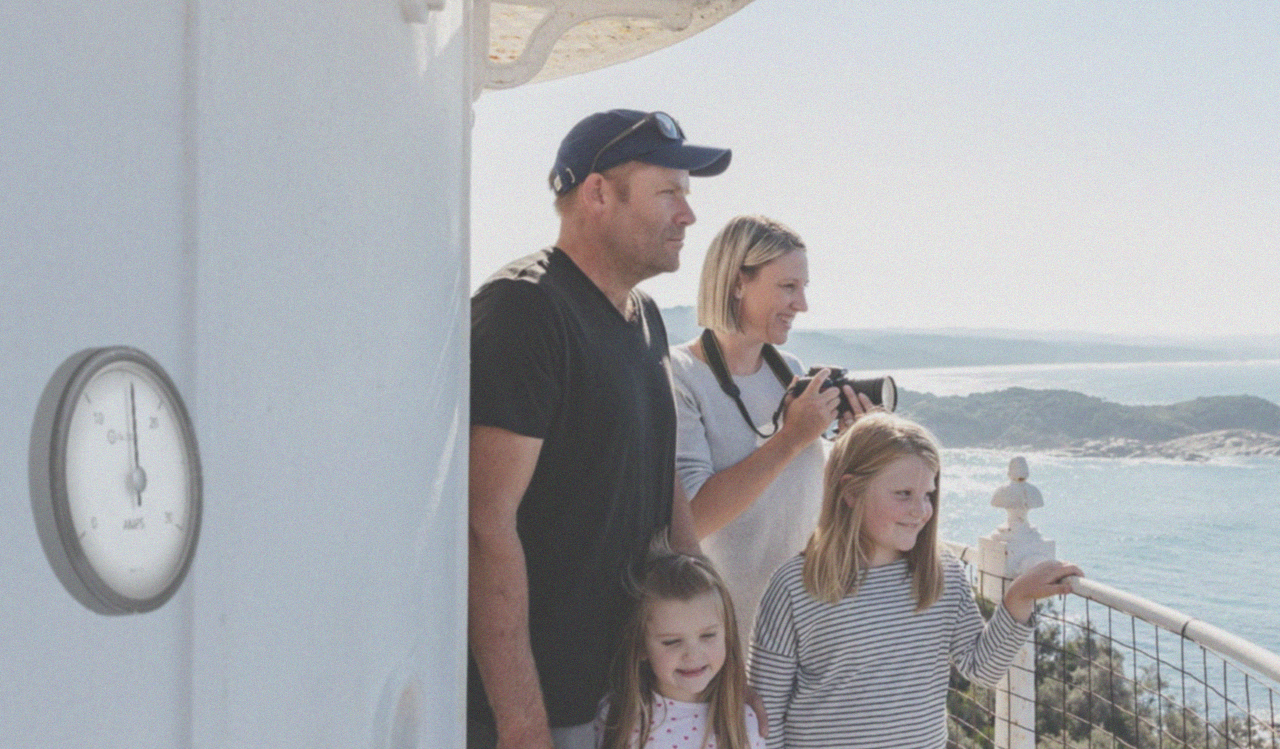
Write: 15; A
